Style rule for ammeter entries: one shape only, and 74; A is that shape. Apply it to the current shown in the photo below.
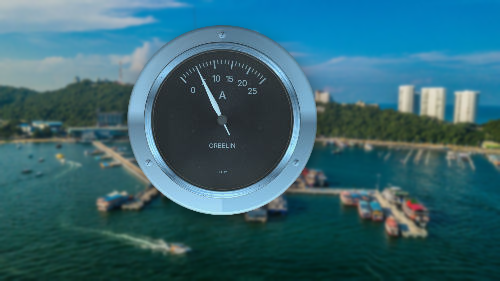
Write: 5; A
